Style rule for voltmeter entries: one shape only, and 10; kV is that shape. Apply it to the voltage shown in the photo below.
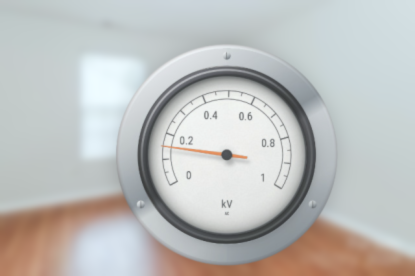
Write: 0.15; kV
